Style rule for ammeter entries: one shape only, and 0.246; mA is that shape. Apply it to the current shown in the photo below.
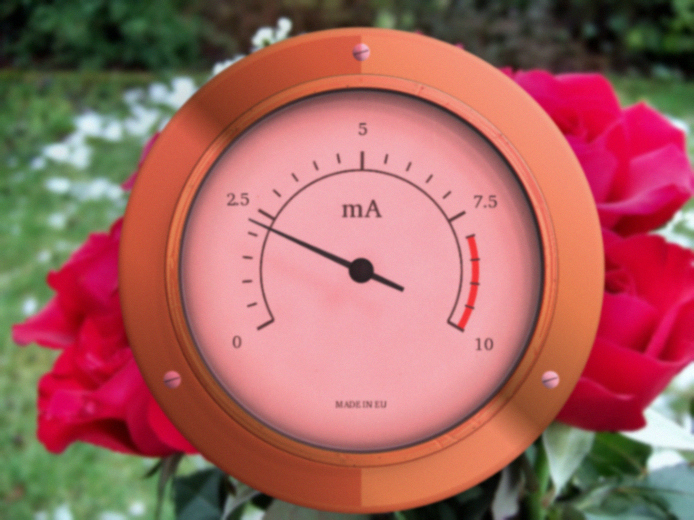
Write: 2.25; mA
